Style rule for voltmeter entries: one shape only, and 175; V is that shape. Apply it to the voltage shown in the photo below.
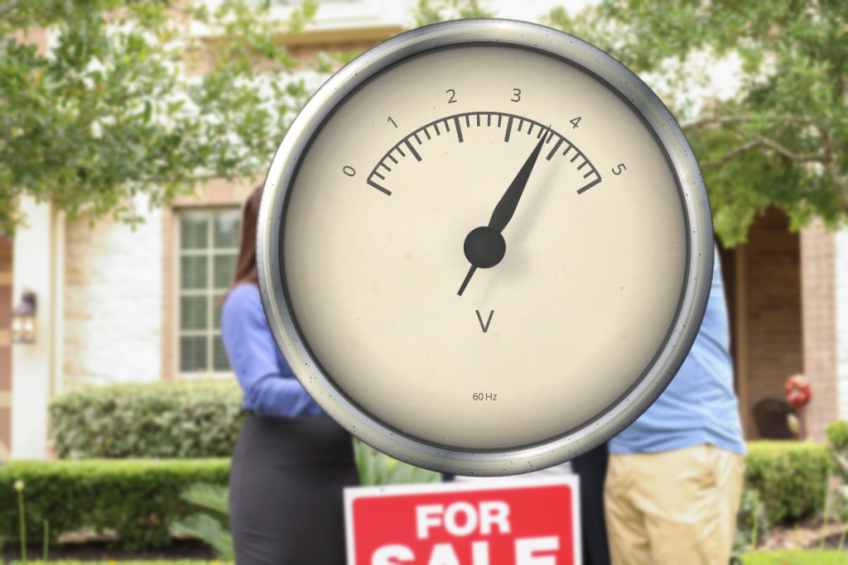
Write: 3.7; V
